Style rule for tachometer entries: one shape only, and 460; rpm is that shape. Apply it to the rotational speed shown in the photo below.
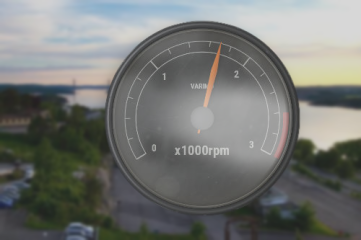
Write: 1700; rpm
